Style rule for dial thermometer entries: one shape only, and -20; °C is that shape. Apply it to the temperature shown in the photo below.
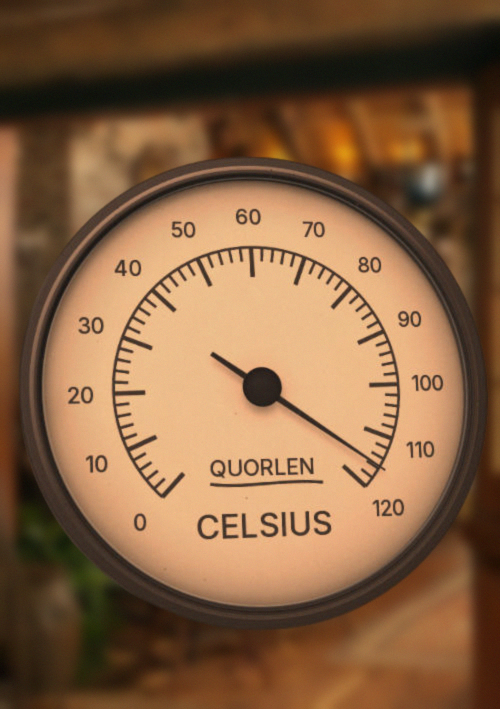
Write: 116; °C
